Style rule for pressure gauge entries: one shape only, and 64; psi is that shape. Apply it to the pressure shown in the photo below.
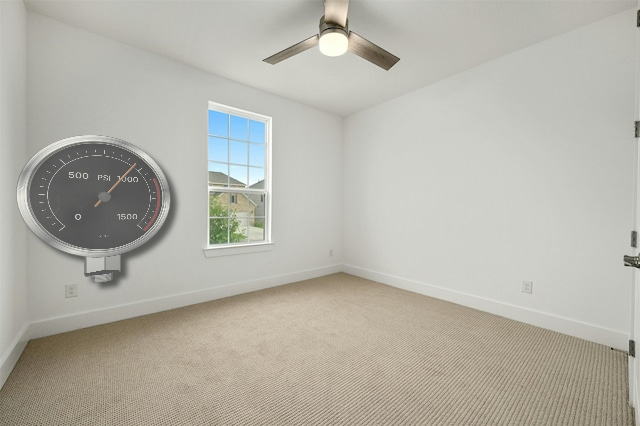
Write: 950; psi
